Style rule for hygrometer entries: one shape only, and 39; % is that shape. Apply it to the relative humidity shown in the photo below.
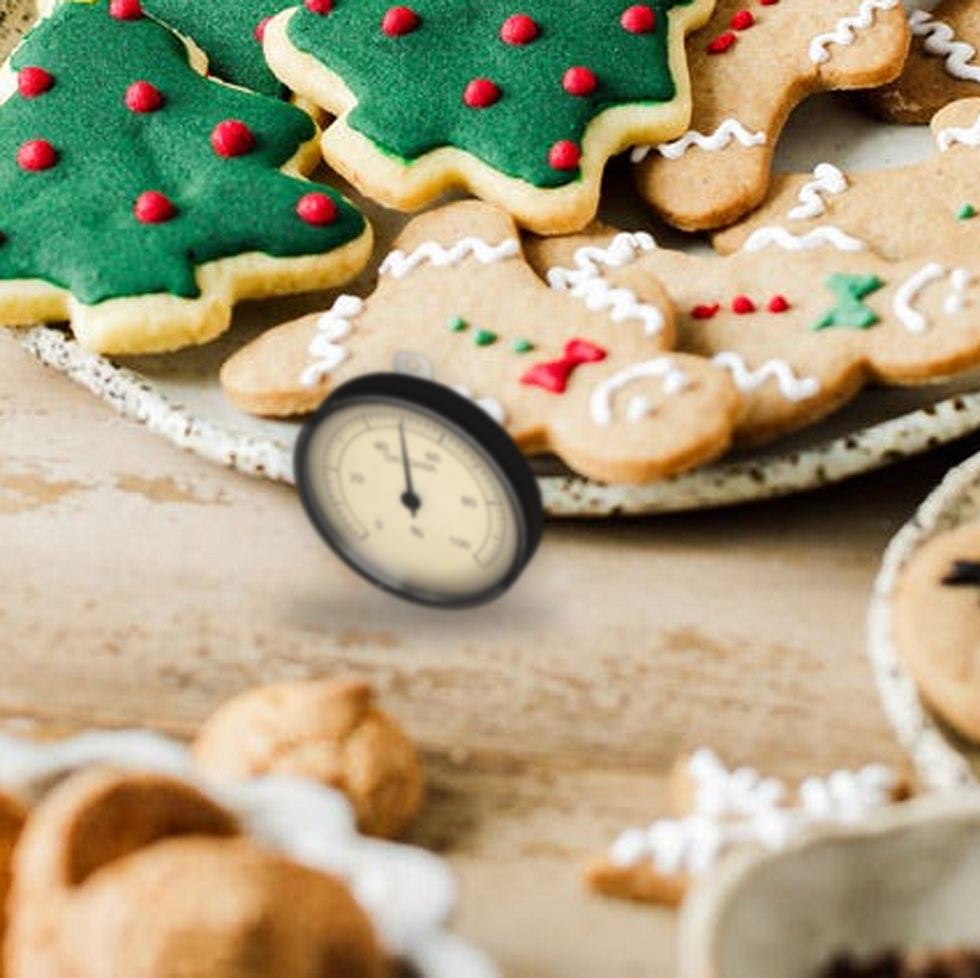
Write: 50; %
